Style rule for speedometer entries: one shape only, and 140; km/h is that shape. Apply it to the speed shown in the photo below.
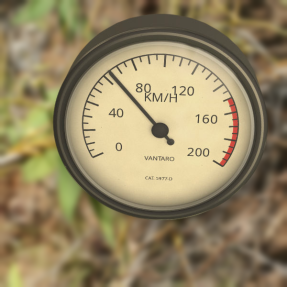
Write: 65; km/h
